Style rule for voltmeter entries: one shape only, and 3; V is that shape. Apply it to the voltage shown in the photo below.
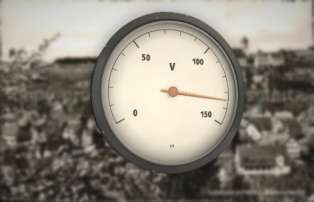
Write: 135; V
